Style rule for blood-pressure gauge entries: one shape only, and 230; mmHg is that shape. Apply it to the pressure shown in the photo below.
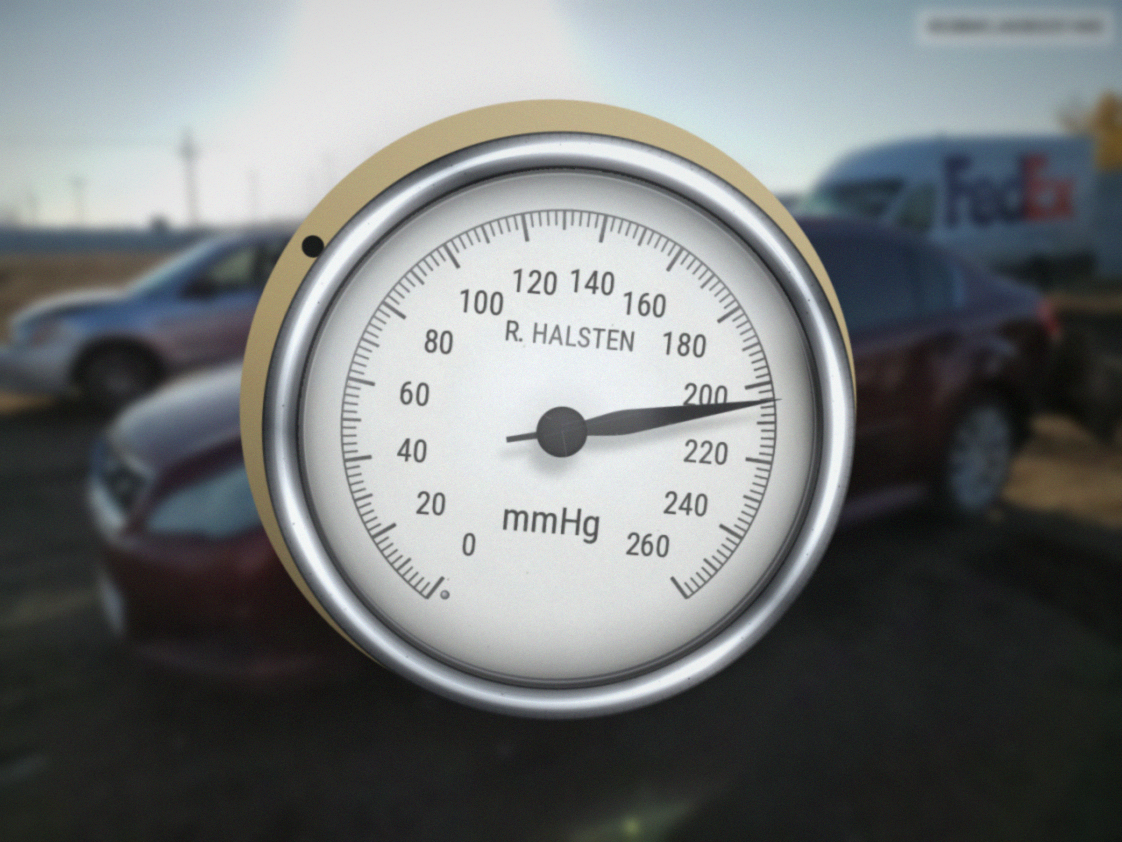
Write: 204; mmHg
